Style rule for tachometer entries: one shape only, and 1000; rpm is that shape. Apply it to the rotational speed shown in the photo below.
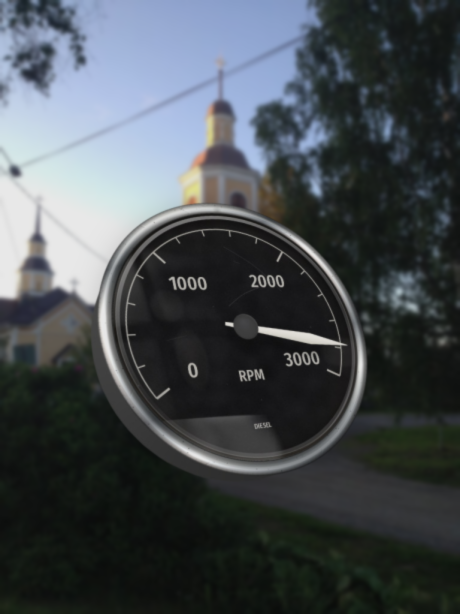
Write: 2800; rpm
